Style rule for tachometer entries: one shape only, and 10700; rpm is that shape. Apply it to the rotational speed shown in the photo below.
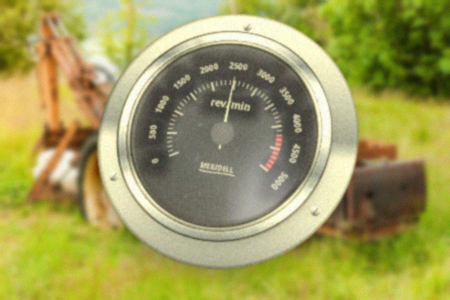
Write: 2500; rpm
